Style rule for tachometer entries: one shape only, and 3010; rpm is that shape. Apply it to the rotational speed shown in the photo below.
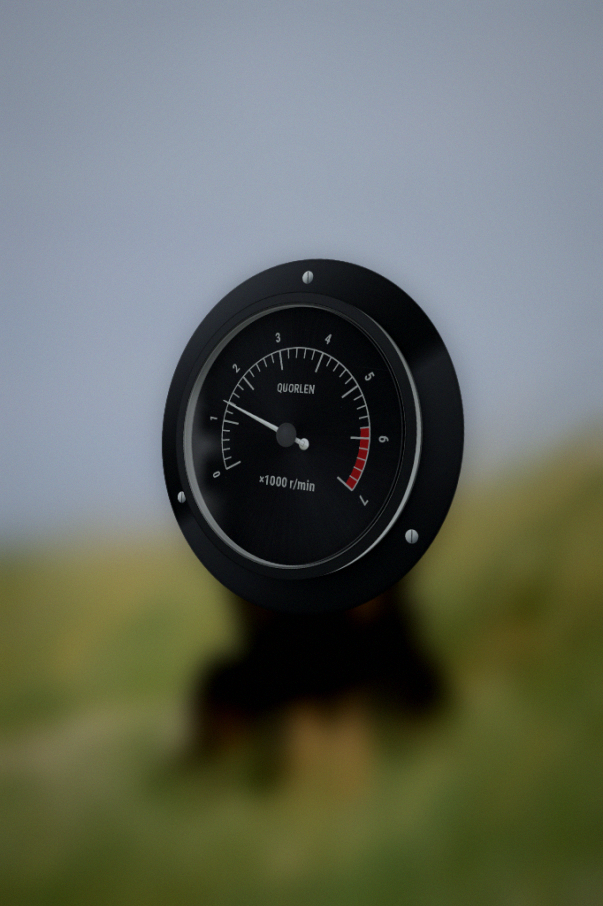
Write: 1400; rpm
